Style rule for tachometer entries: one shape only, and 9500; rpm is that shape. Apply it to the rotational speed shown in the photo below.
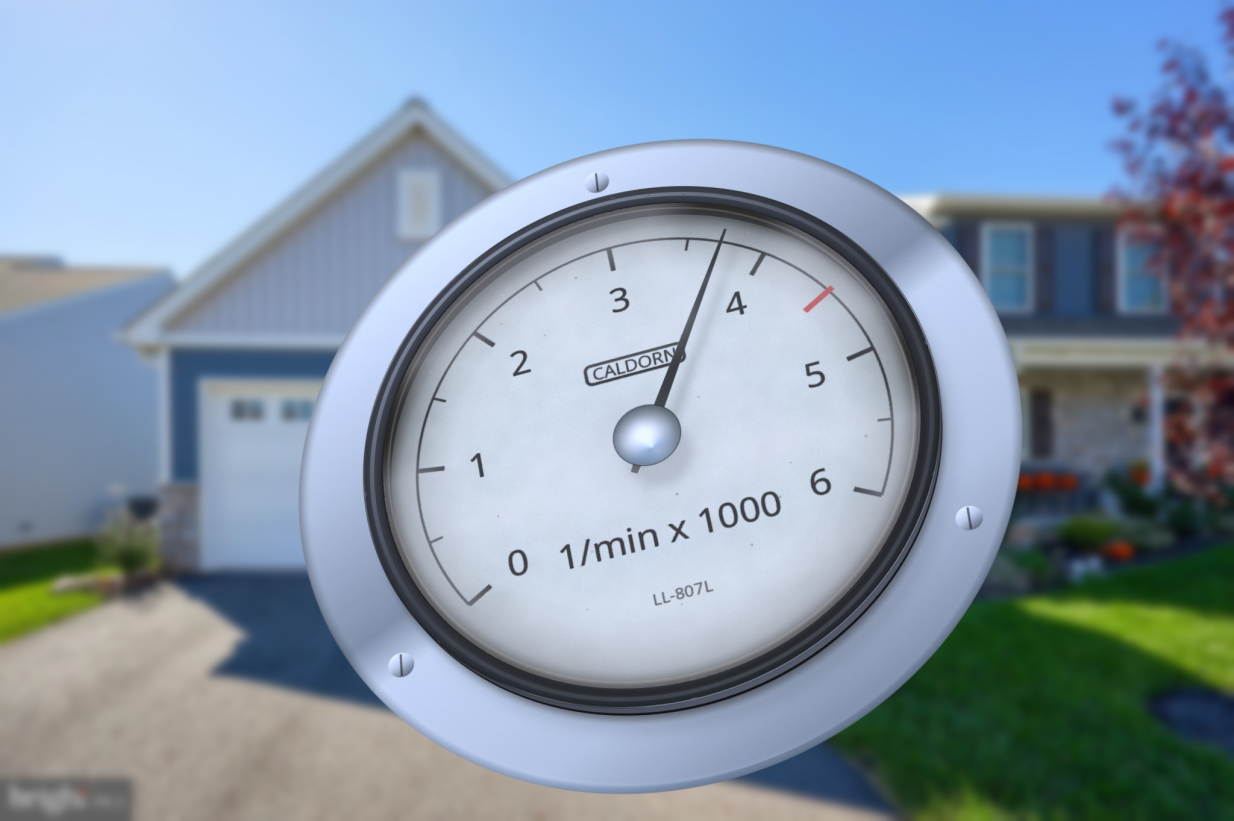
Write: 3750; rpm
